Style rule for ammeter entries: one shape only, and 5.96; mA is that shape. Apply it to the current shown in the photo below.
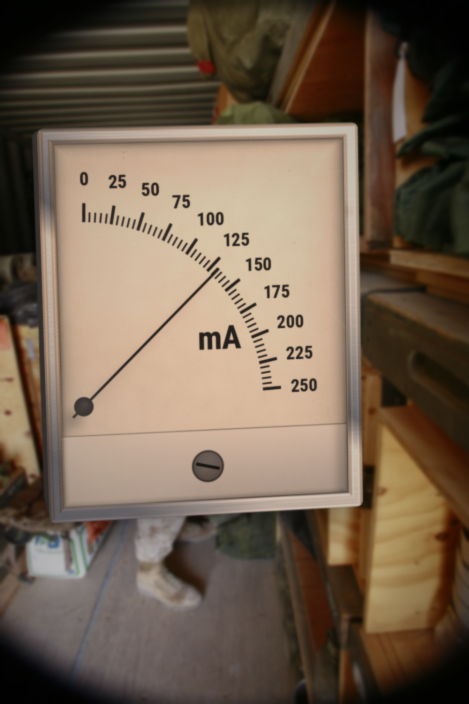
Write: 130; mA
